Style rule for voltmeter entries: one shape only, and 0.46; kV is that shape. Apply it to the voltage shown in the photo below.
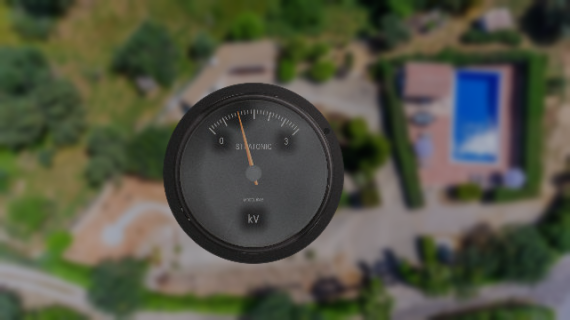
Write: 1; kV
